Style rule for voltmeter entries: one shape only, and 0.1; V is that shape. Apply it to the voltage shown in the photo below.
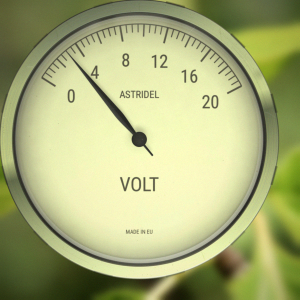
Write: 3; V
